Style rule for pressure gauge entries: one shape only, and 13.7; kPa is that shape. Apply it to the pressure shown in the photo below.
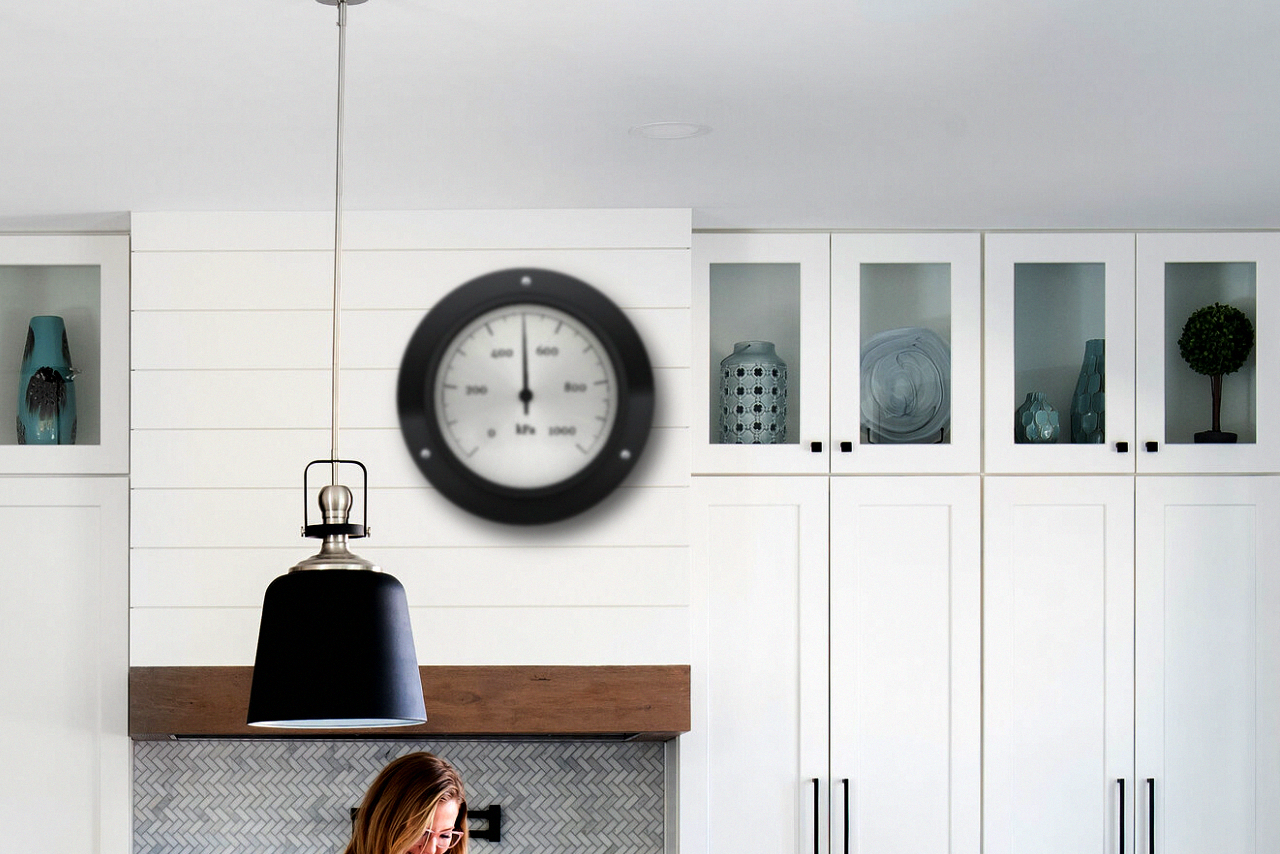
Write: 500; kPa
